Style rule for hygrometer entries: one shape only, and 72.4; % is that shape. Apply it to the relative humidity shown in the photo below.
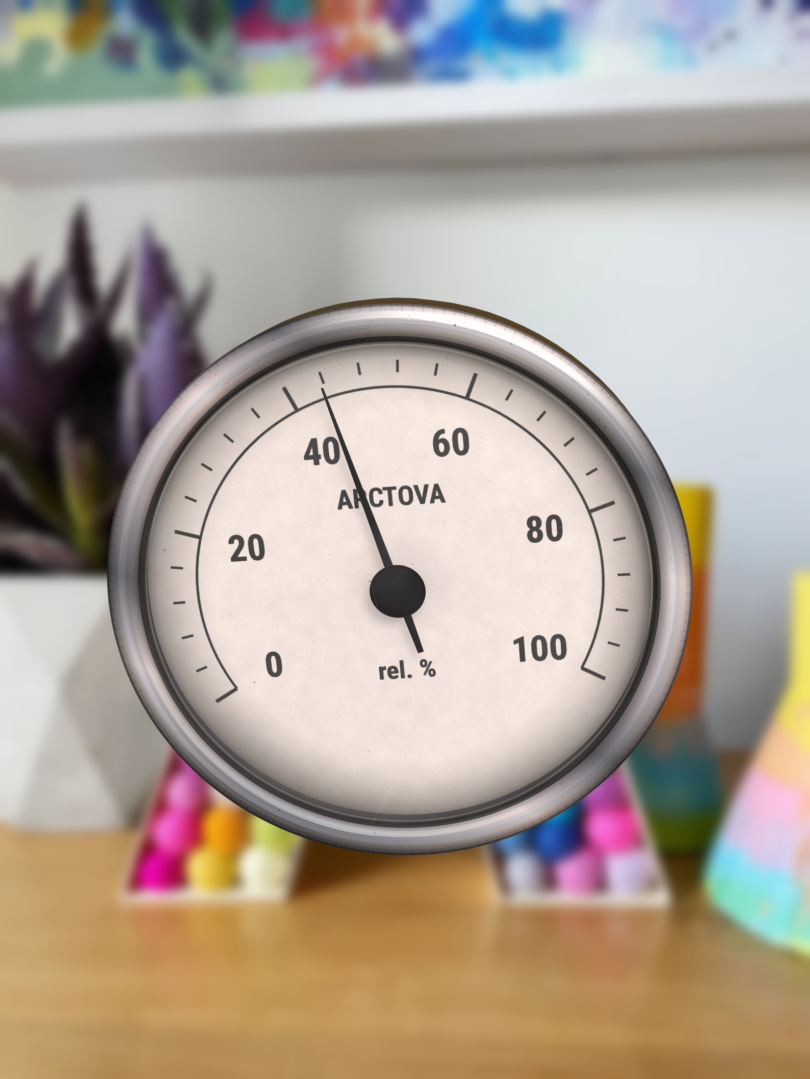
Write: 44; %
